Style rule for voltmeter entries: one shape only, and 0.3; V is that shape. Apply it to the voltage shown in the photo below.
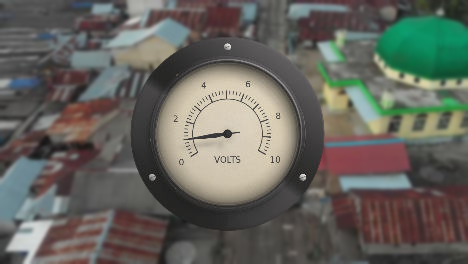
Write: 1; V
